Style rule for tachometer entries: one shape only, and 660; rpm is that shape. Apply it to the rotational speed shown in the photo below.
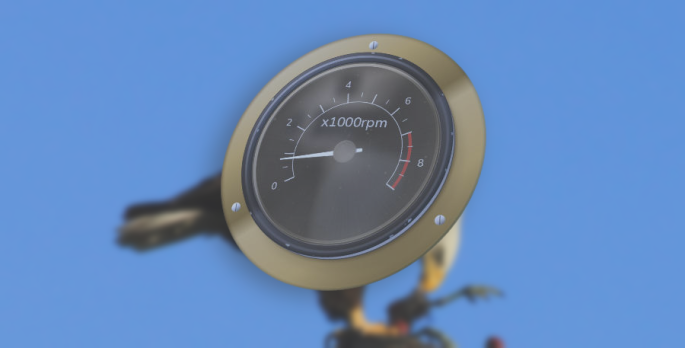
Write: 750; rpm
